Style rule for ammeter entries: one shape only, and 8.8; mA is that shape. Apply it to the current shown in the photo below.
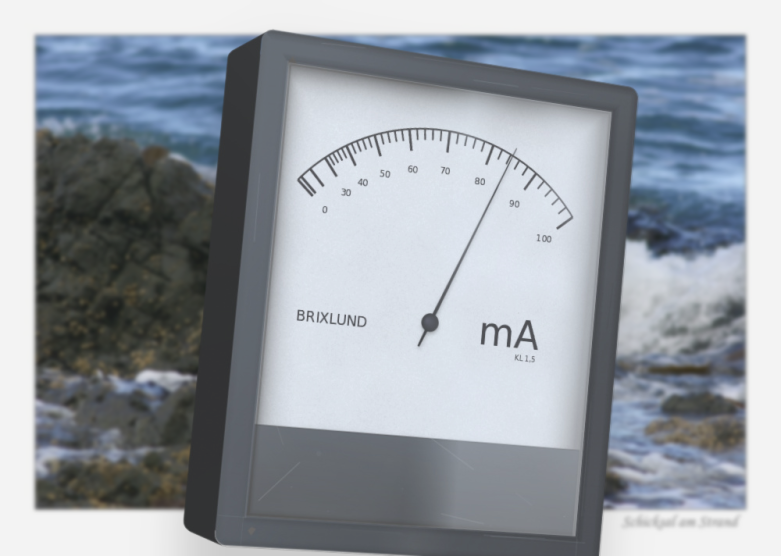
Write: 84; mA
